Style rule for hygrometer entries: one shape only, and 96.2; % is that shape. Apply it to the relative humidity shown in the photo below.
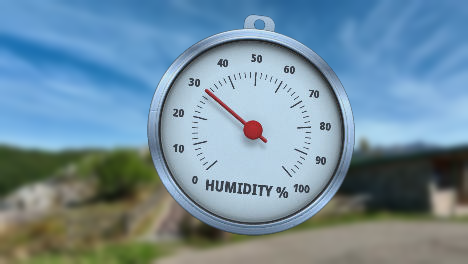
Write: 30; %
